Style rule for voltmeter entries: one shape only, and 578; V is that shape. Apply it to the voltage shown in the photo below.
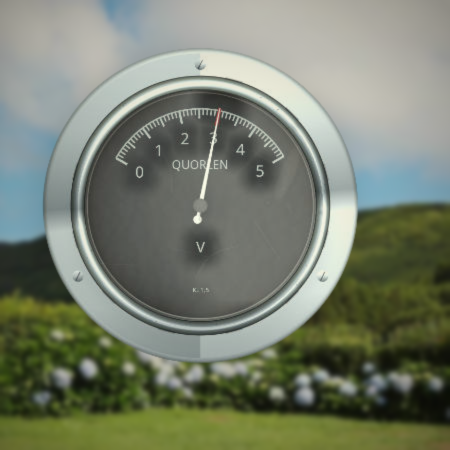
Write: 3; V
